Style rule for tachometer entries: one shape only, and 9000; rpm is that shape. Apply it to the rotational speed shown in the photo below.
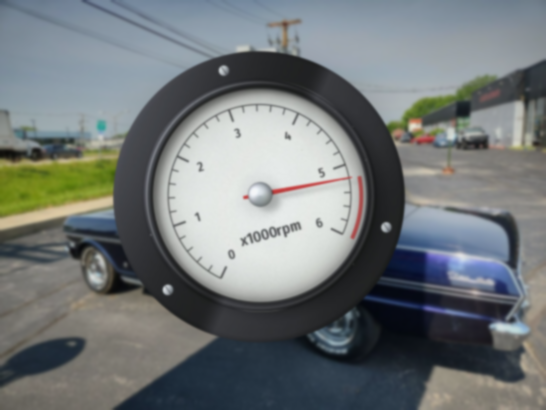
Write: 5200; rpm
